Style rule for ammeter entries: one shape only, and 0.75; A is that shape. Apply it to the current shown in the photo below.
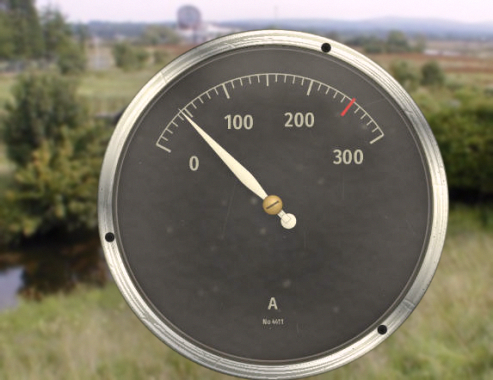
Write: 45; A
